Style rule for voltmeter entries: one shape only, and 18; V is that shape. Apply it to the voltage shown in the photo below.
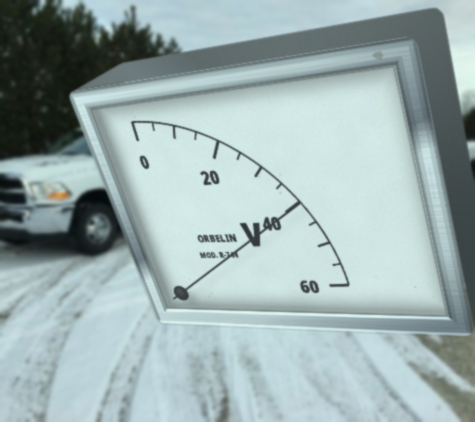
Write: 40; V
